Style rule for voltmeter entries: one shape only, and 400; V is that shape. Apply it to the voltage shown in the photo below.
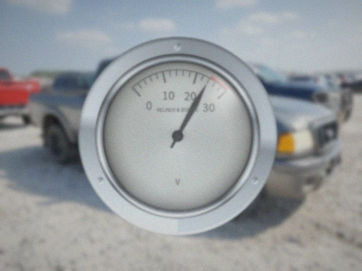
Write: 24; V
